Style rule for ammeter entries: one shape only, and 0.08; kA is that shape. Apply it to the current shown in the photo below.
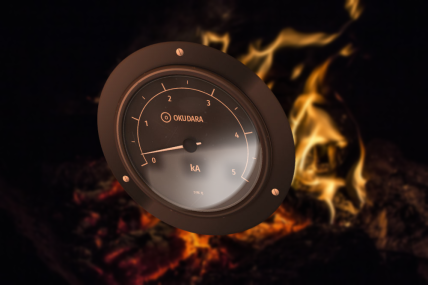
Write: 0.25; kA
